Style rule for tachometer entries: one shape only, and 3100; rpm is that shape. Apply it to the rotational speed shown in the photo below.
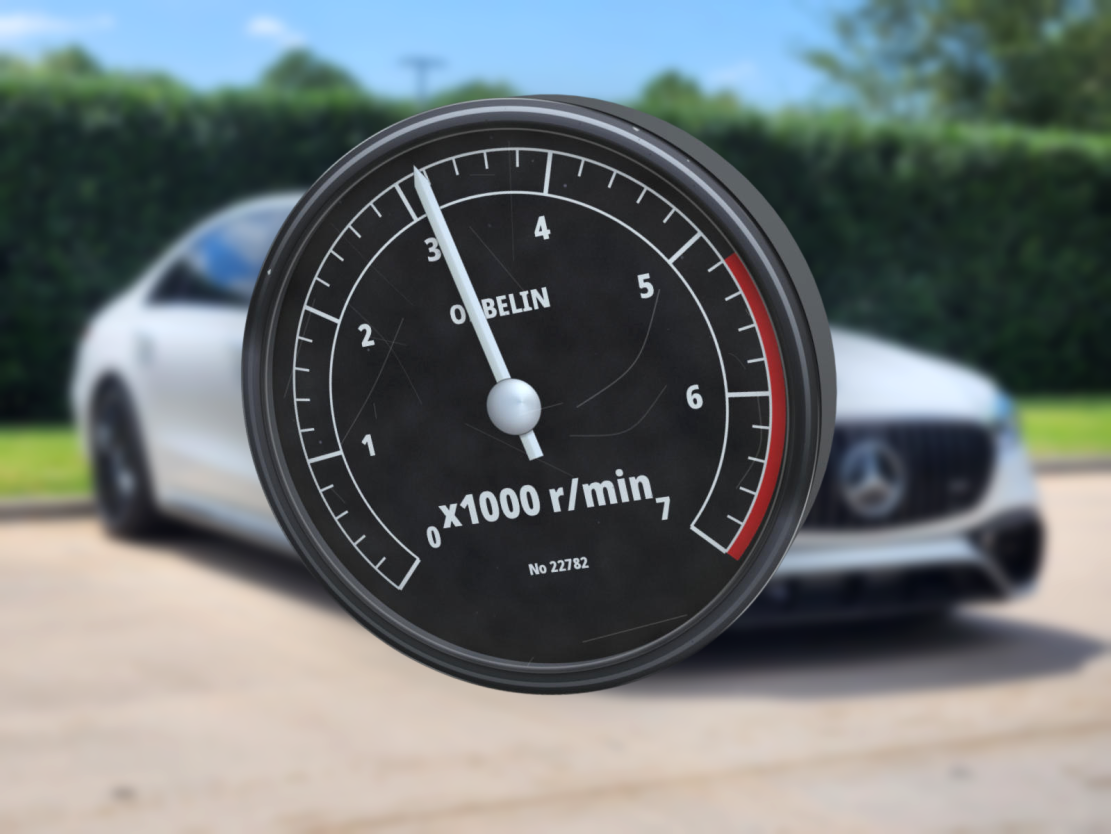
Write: 3200; rpm
